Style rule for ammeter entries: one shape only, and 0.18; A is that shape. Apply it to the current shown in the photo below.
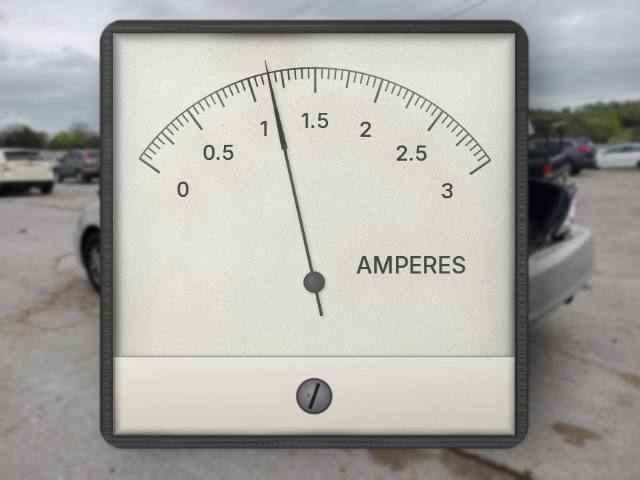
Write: 1.15; A
